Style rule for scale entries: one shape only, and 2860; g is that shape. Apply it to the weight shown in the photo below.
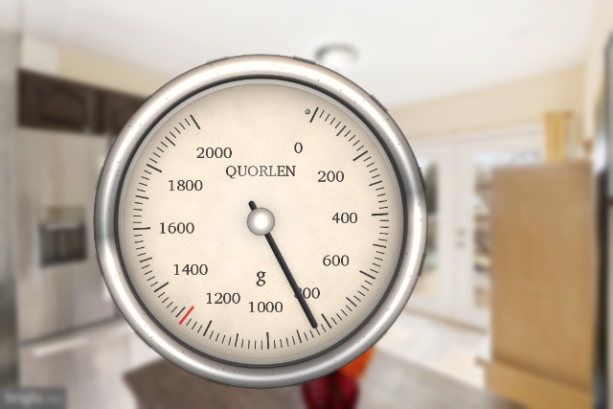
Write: 840; g
